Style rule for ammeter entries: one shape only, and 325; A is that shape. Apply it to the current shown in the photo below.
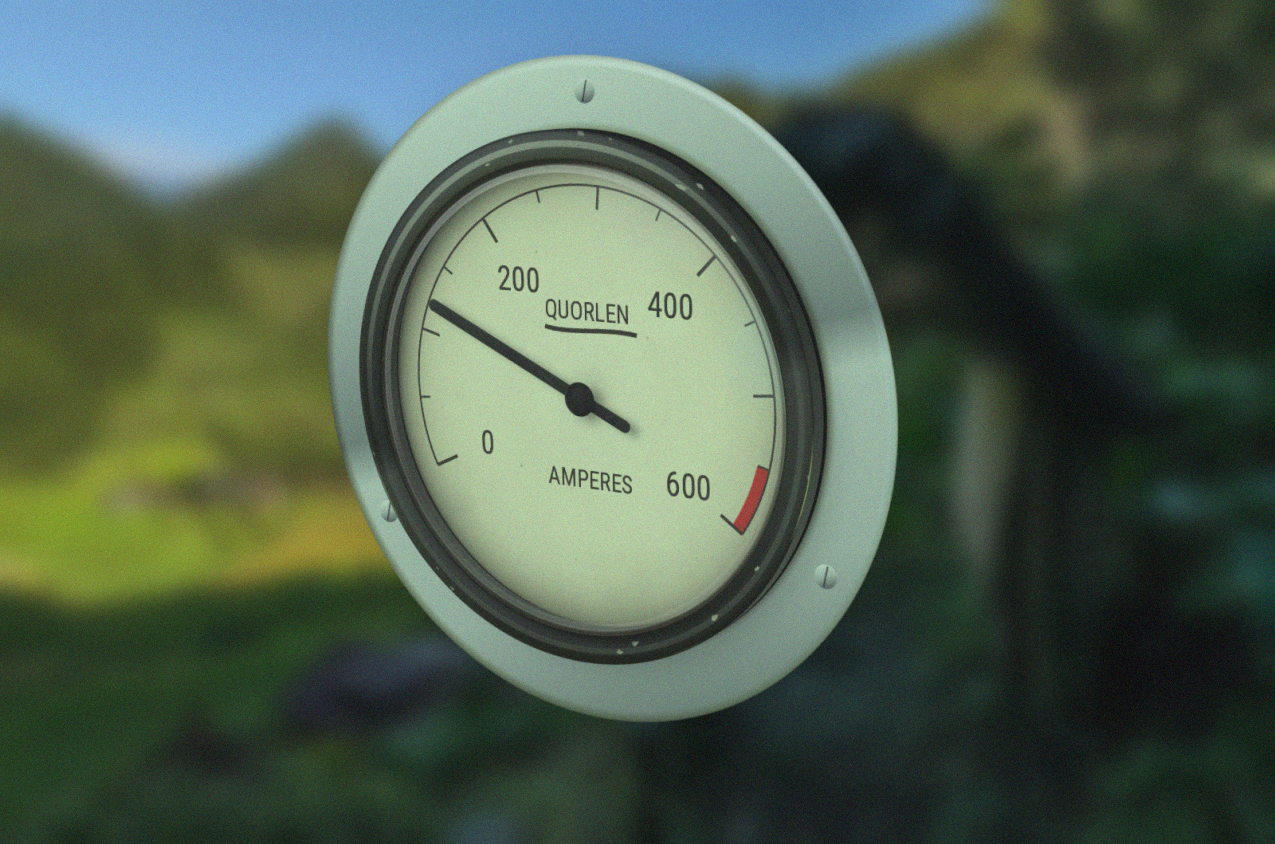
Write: 125; A
